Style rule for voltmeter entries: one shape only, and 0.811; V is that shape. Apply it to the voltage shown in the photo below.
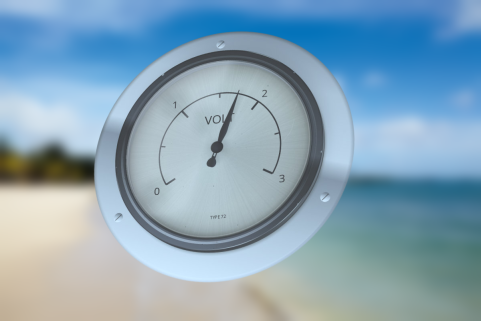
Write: 1.75; V
